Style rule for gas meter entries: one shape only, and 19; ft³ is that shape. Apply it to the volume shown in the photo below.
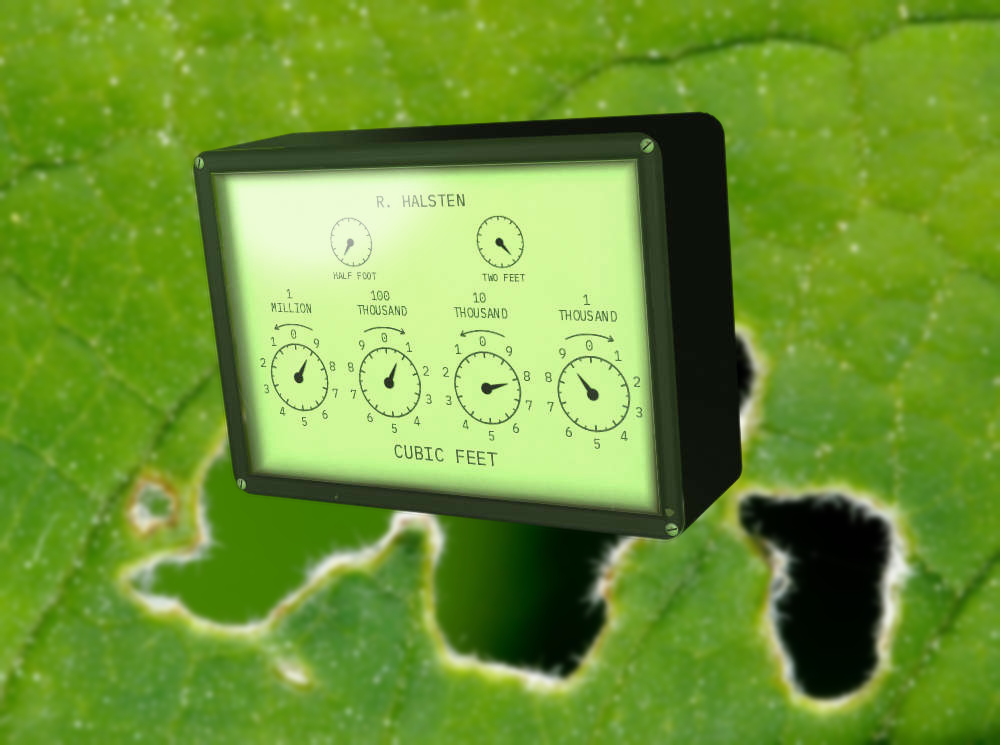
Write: 907900; ft³
